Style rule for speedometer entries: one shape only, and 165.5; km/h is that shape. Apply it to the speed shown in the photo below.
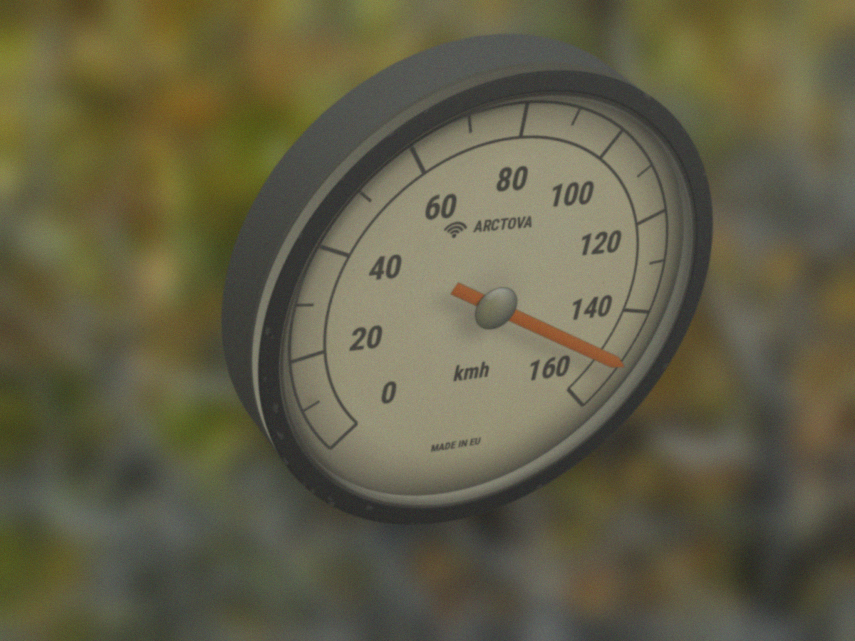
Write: 150; km/h
